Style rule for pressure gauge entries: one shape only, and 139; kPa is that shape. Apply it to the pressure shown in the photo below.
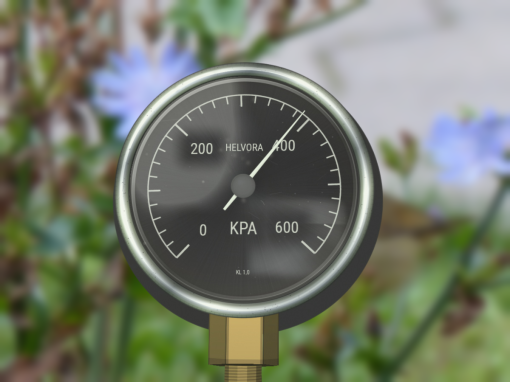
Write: 390; kPa
